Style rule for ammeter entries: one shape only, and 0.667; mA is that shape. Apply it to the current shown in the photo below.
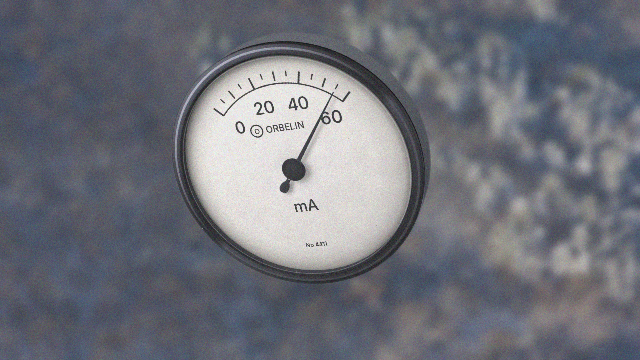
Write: 55; mA
